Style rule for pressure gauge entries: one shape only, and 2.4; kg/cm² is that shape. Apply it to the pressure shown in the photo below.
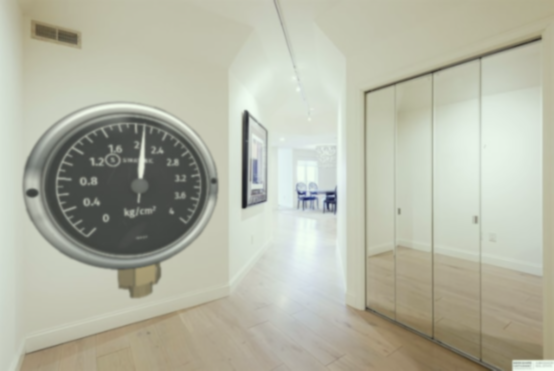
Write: 2.1; kg/cm²
